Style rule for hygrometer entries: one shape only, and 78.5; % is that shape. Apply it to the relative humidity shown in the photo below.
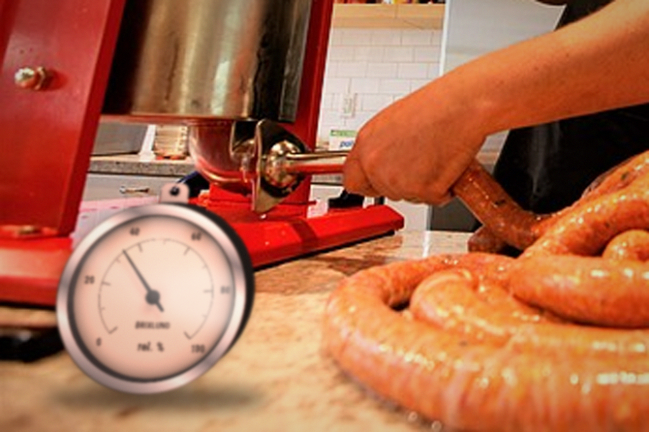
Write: 35; %
